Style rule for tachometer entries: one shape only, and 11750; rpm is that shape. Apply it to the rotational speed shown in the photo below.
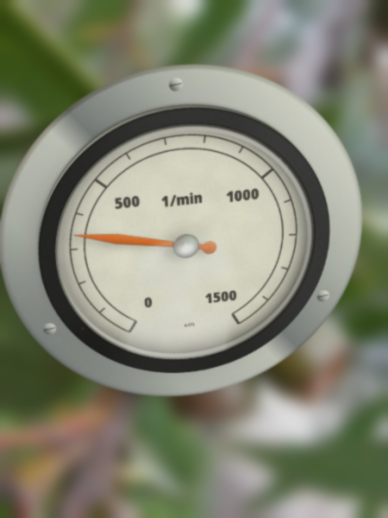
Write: 350; rpm
